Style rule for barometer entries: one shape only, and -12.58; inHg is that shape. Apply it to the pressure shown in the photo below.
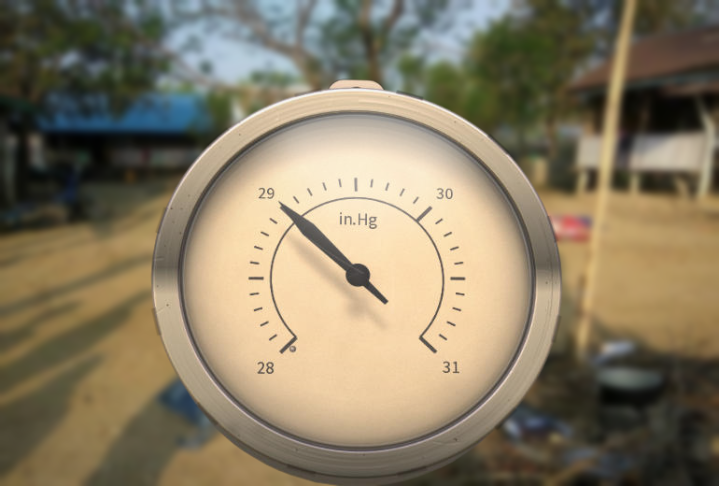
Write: 29; inHg
